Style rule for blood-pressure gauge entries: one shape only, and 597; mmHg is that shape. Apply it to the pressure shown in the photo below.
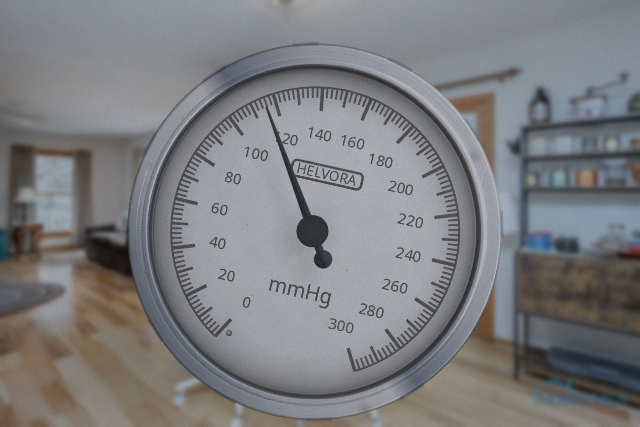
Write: 116; mmHg
